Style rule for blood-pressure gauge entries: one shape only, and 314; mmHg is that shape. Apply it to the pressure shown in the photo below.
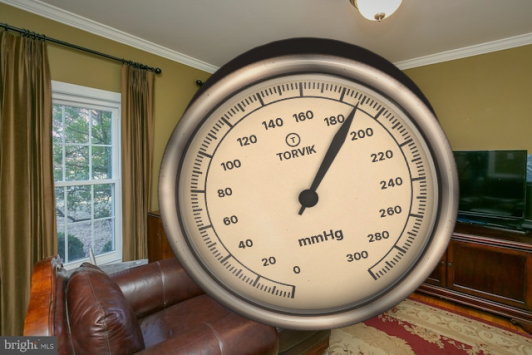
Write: 188; mmHg
